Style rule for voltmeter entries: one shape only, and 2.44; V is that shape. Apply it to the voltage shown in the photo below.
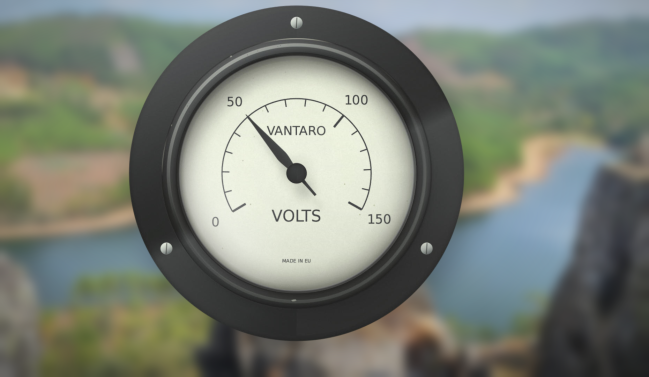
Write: 50; V
